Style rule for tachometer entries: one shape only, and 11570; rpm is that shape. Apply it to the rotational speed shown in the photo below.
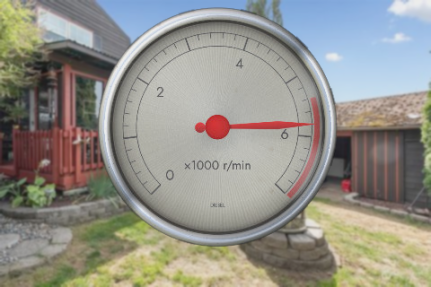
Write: 5800; rpm
